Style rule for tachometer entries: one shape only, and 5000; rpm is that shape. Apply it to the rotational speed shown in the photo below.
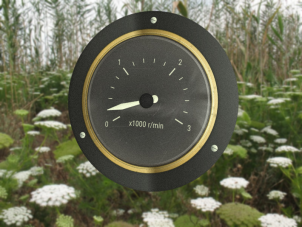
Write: 200; rpm
